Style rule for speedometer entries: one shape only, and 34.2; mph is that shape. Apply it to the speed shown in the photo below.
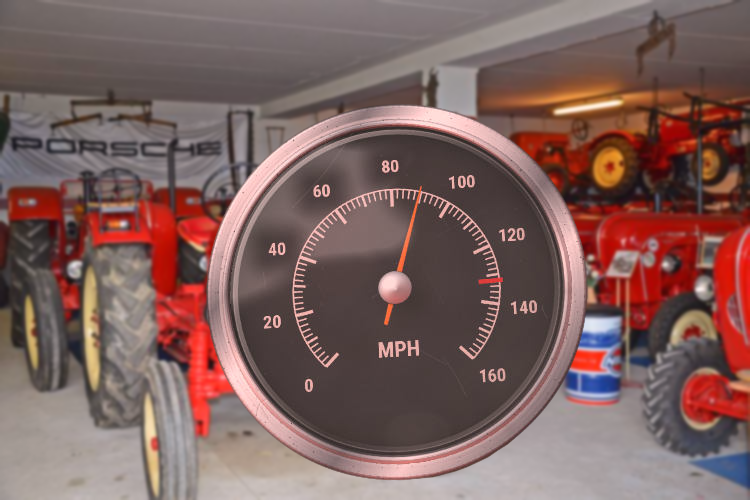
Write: 90; mph
